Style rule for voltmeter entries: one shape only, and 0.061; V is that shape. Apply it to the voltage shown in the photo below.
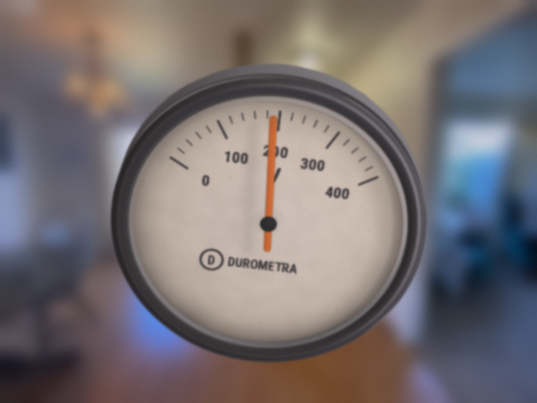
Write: 190; V
